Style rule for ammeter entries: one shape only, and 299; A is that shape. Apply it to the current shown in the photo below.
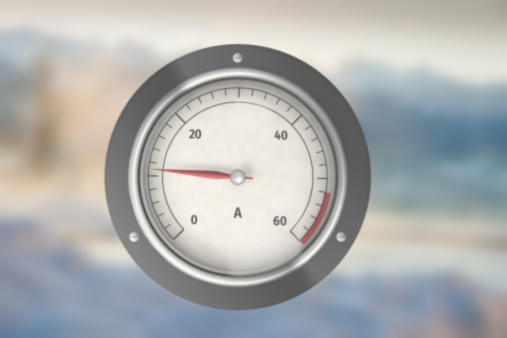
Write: 11; A
